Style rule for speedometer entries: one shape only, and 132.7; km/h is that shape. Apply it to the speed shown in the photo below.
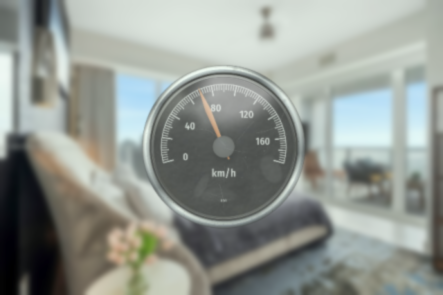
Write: 70; km/h
